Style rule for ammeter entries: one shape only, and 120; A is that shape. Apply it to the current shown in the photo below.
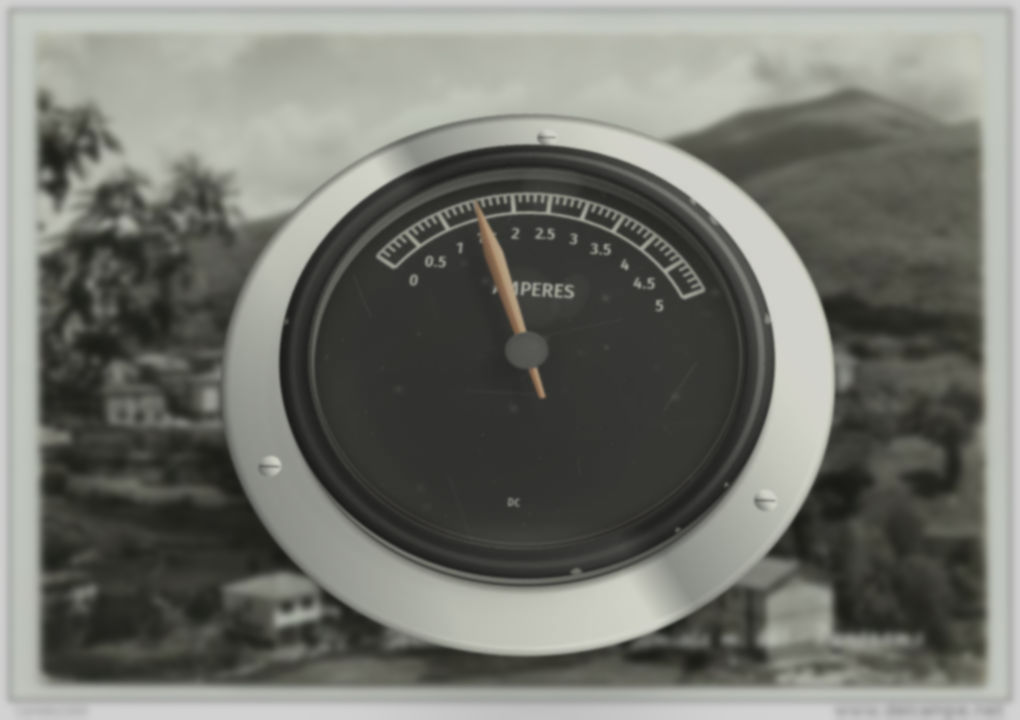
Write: 1.5; A
